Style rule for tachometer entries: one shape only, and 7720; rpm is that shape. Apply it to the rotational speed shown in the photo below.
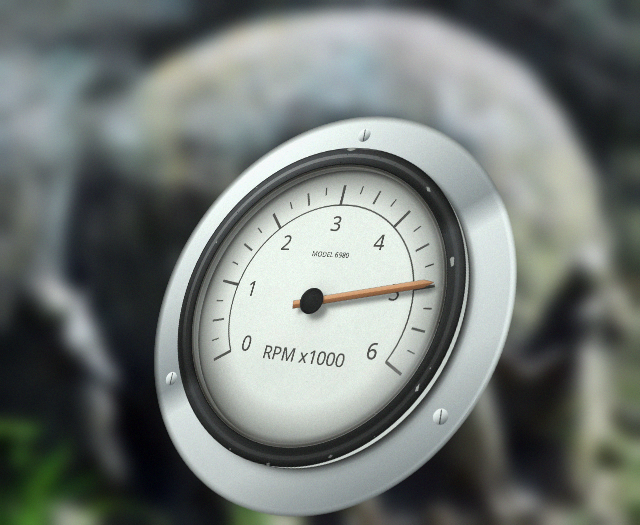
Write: 5000; rpm
